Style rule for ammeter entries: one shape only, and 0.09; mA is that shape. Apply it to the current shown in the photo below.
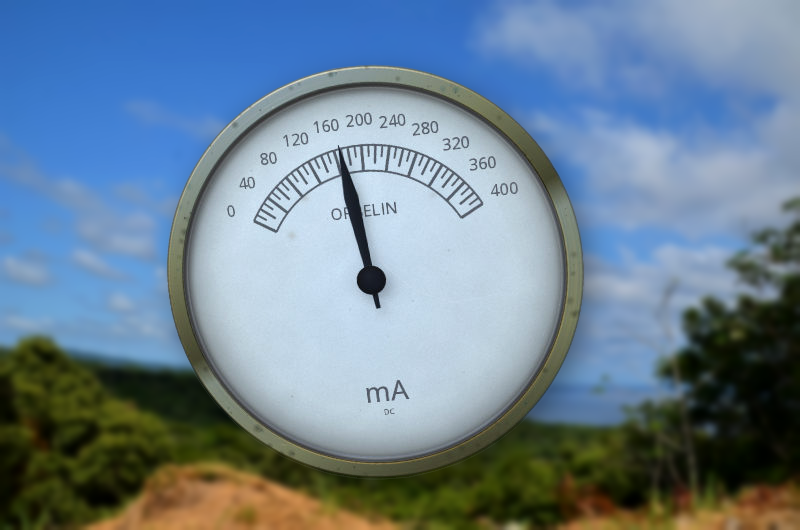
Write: 170; mA
